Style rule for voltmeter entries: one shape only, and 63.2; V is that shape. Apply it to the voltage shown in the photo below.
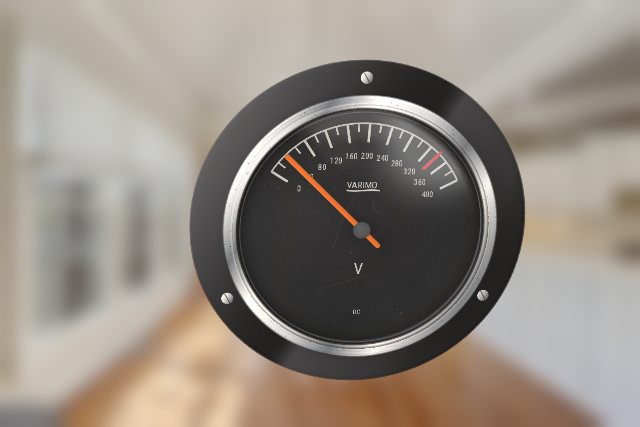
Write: 40; V
